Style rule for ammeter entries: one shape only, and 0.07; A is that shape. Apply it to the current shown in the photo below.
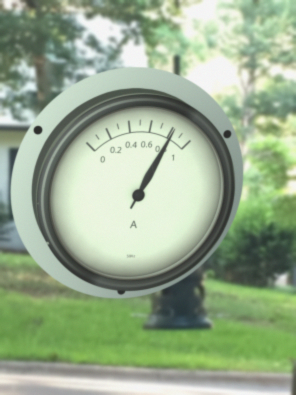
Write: 0.8; A
